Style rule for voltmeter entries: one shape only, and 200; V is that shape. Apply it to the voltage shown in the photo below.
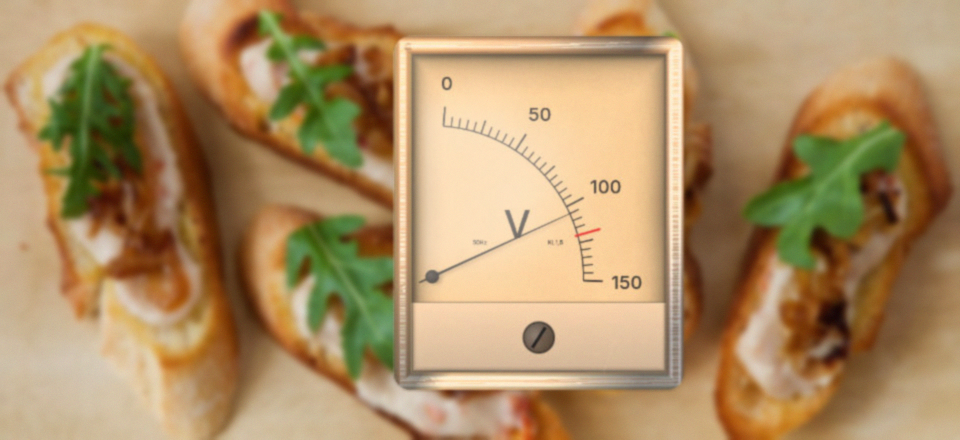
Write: 105; V
